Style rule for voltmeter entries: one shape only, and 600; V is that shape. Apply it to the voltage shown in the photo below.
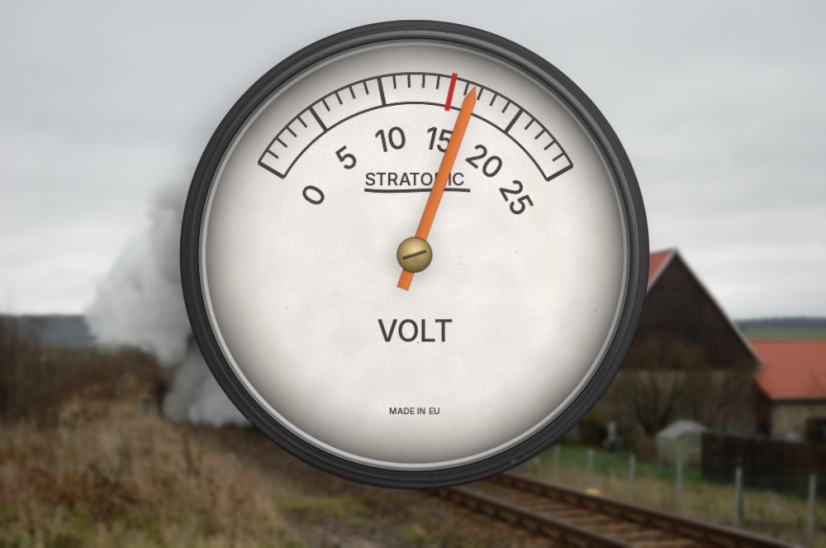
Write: 16.5; V
